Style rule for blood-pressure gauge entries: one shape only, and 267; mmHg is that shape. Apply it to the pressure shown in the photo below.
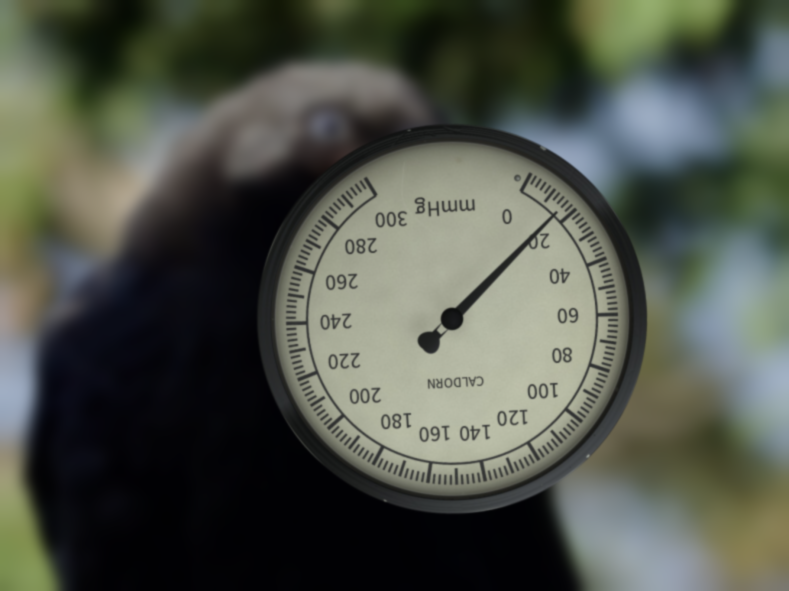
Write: 16; mmHg
